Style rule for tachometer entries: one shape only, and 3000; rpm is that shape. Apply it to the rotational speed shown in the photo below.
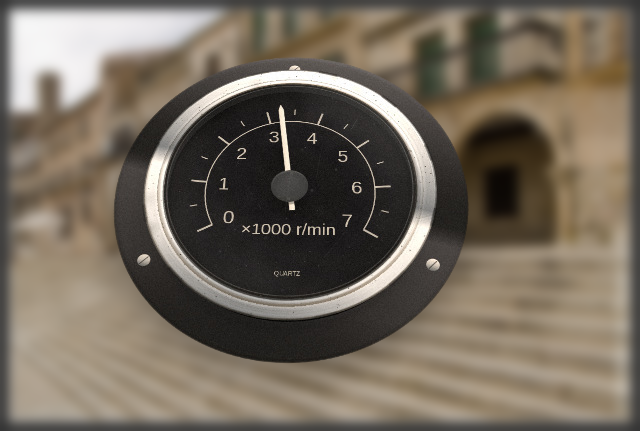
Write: 3250; rpm
